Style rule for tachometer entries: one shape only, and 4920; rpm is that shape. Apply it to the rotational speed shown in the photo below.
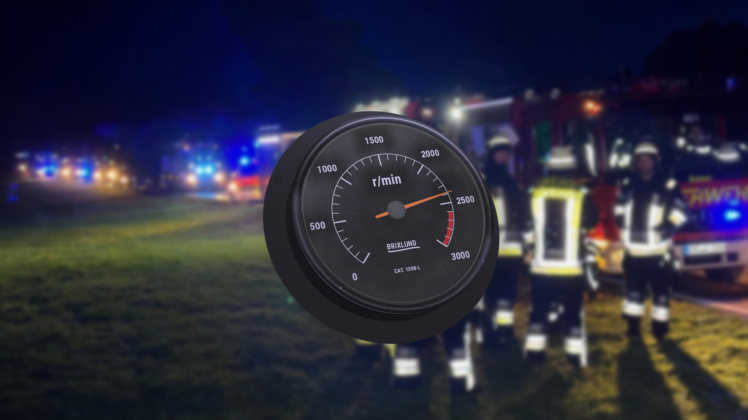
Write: 2400; rpm
